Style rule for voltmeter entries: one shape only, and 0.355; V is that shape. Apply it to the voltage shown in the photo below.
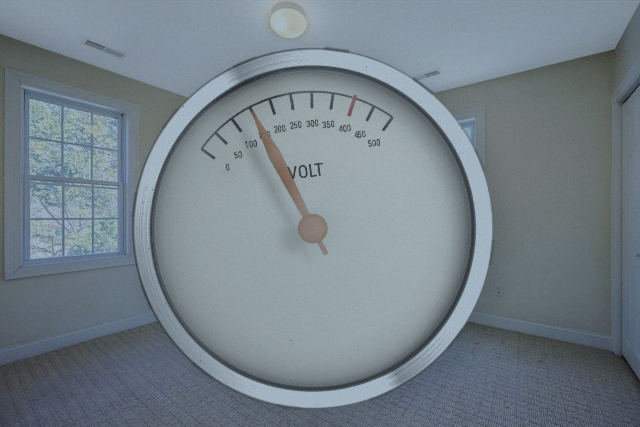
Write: 150; V
